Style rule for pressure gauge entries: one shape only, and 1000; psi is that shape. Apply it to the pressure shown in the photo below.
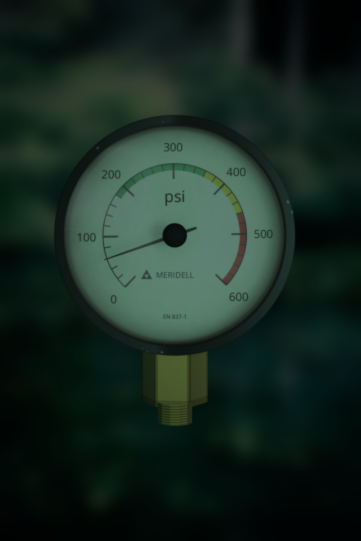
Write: 60; psi
